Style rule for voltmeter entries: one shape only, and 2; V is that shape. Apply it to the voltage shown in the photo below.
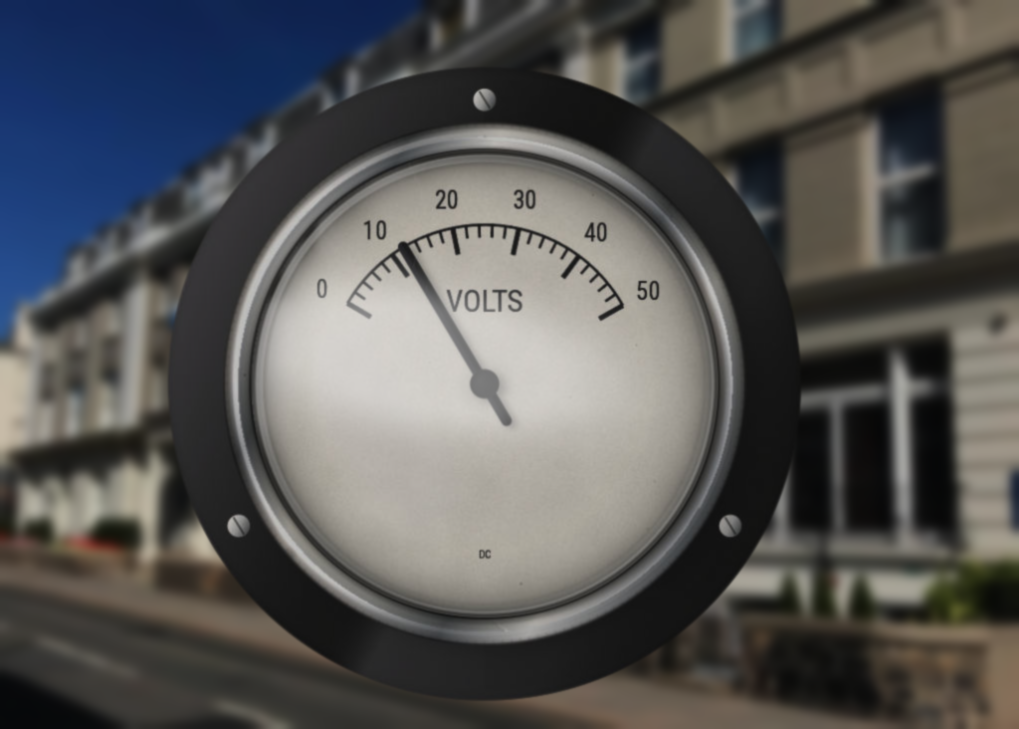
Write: 12; V
